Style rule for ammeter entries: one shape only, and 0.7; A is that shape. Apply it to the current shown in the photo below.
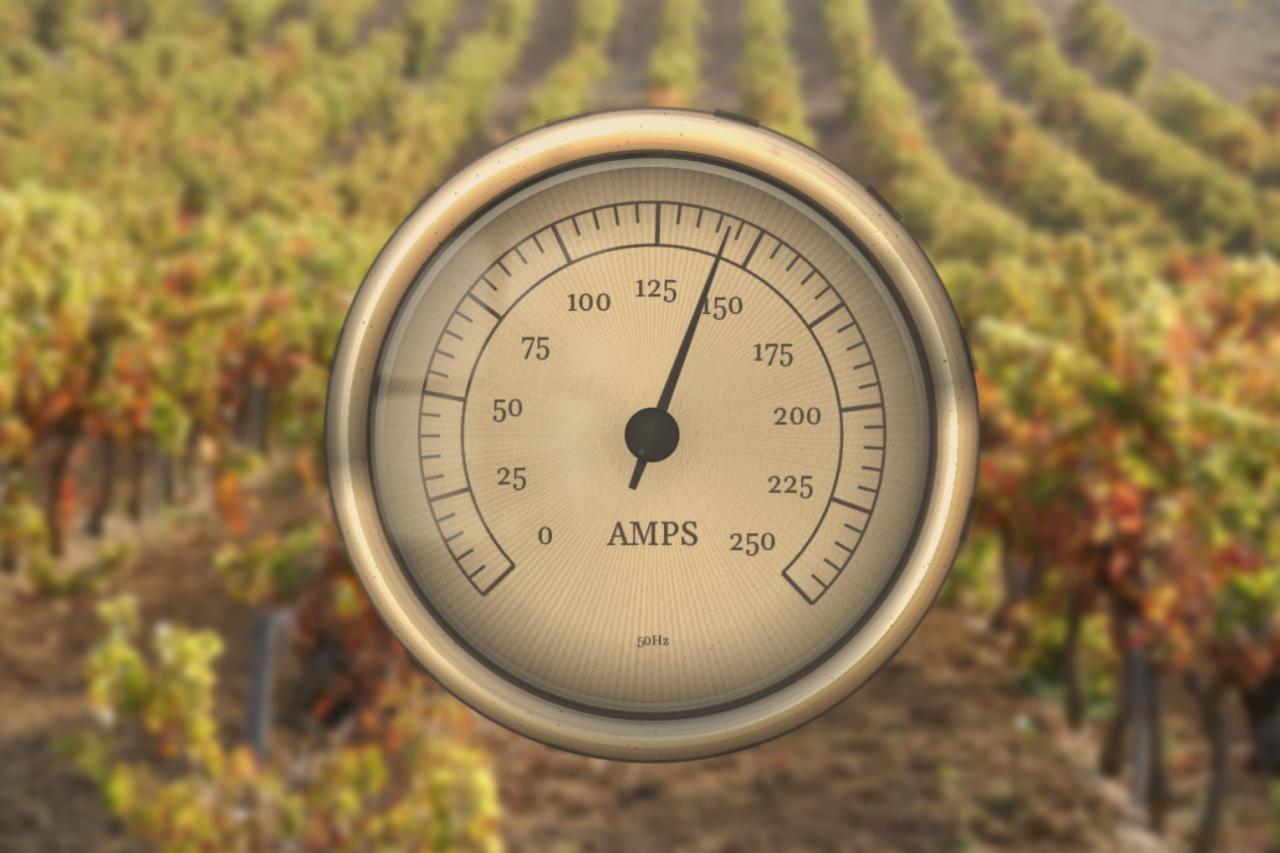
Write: 142.5; A
